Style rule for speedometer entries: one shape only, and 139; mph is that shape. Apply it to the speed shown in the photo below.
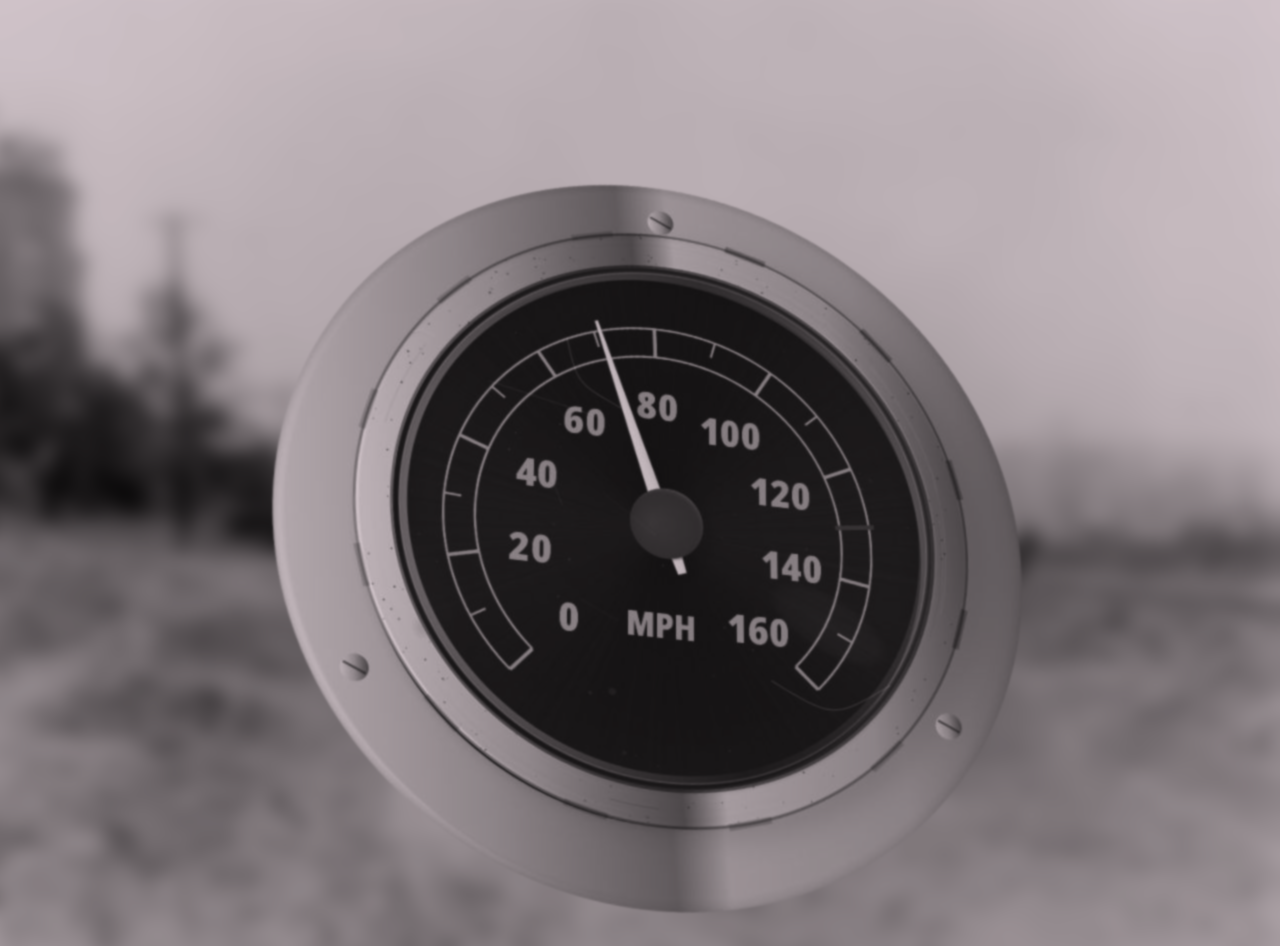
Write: 70; mph
